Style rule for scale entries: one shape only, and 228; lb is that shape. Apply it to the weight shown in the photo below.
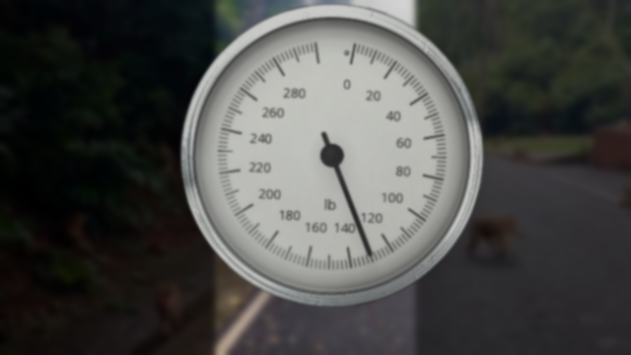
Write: 130; lb
